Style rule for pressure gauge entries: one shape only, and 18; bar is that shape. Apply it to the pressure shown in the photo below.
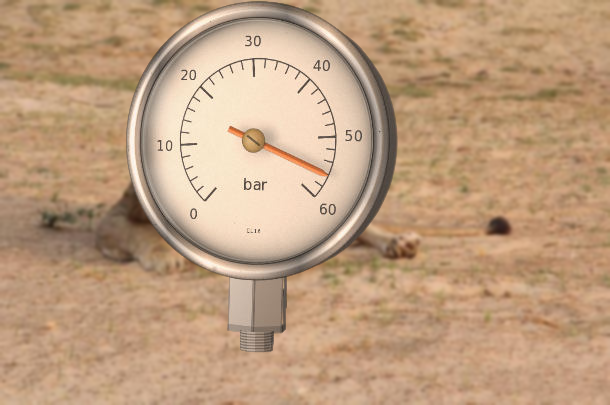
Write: 56; bar
